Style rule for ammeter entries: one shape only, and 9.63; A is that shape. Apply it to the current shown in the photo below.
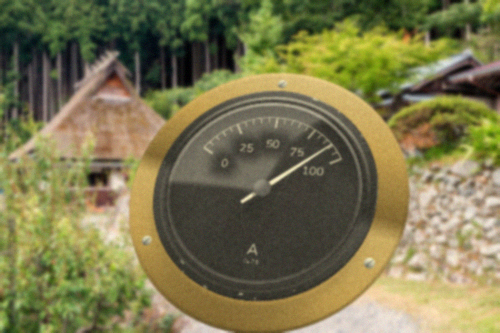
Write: 90; A
